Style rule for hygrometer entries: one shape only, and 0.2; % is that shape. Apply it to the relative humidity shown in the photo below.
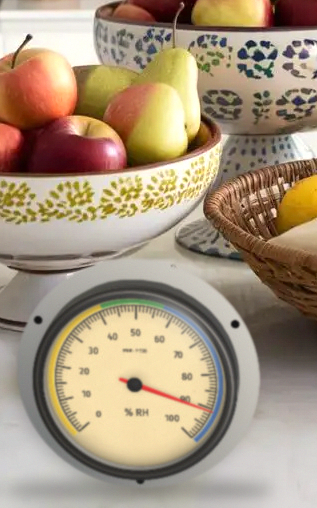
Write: 90; %
